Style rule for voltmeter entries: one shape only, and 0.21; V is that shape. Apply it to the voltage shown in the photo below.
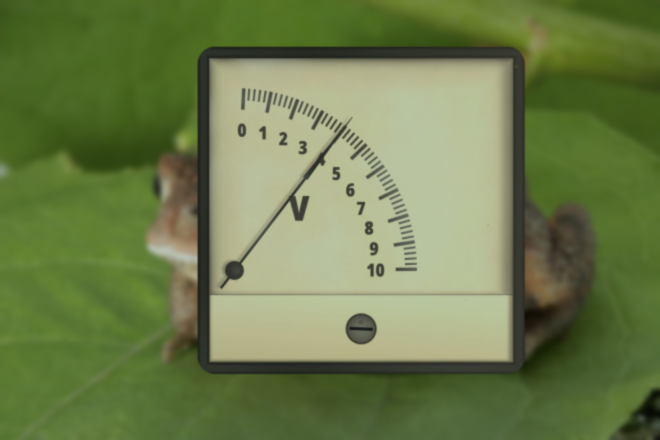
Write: 4; V
